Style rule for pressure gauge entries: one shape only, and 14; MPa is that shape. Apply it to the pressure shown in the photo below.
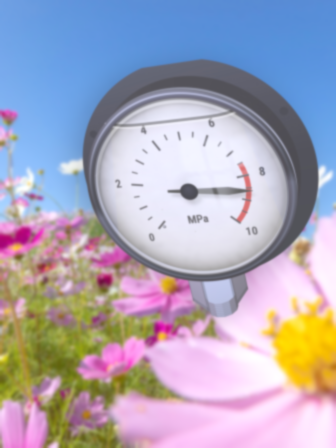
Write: 8.5; MPa
